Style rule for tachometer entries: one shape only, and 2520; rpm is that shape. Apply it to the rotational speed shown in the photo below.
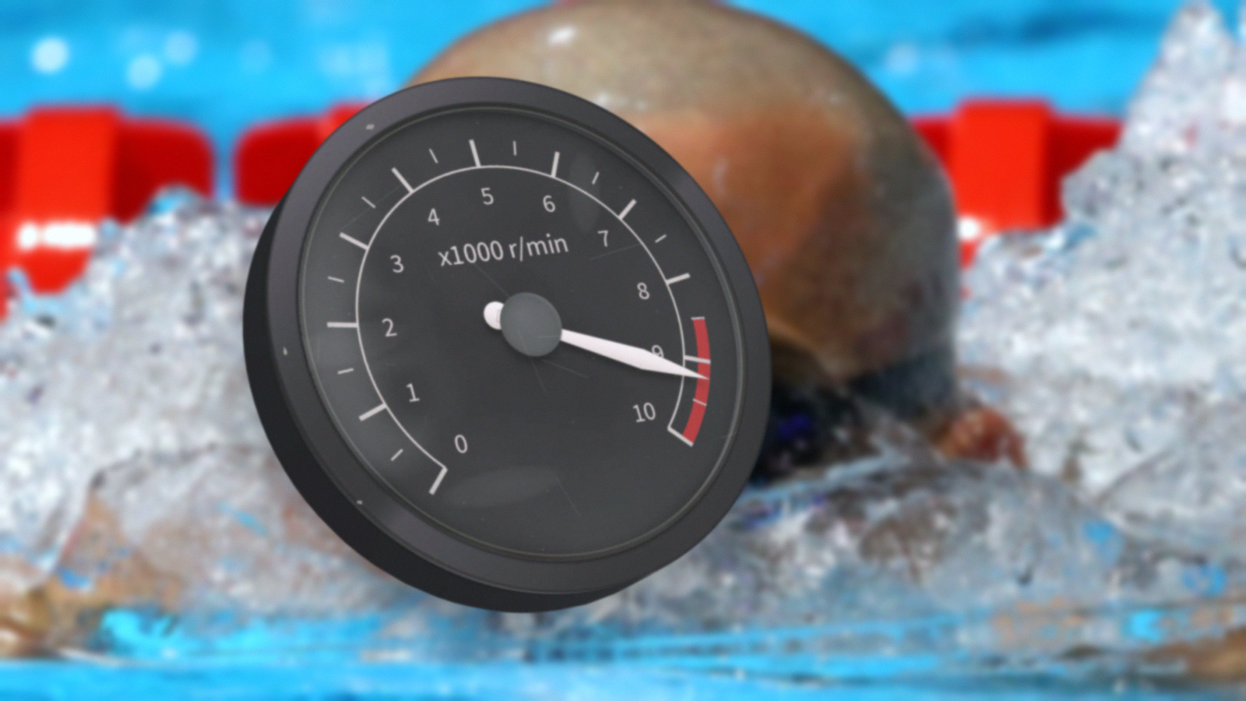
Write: 9250; rpm
